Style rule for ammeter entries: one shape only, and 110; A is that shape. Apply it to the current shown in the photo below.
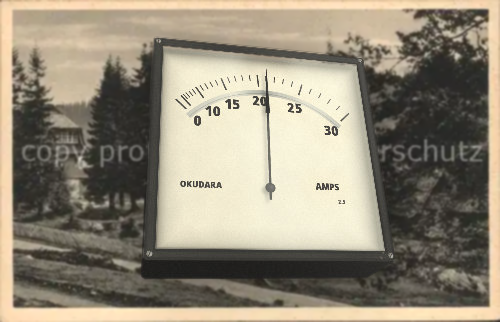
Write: 21; A
